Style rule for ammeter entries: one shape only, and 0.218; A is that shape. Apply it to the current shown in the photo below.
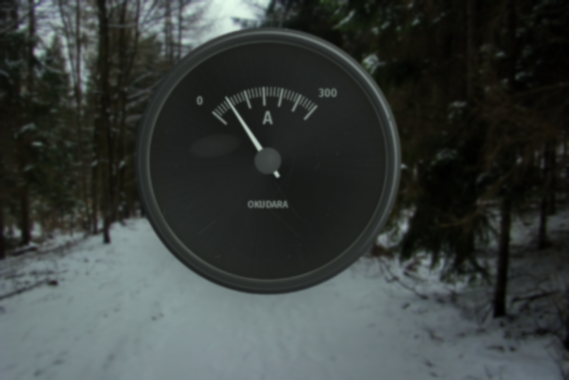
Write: 50; A
